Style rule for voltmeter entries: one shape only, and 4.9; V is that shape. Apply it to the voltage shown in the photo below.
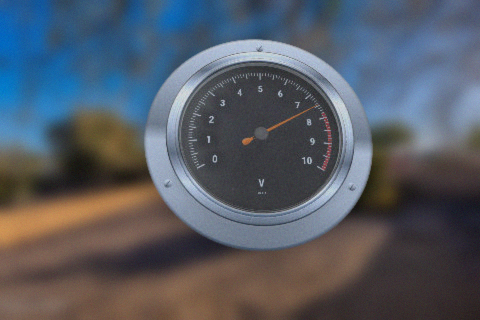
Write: 7.5; V
